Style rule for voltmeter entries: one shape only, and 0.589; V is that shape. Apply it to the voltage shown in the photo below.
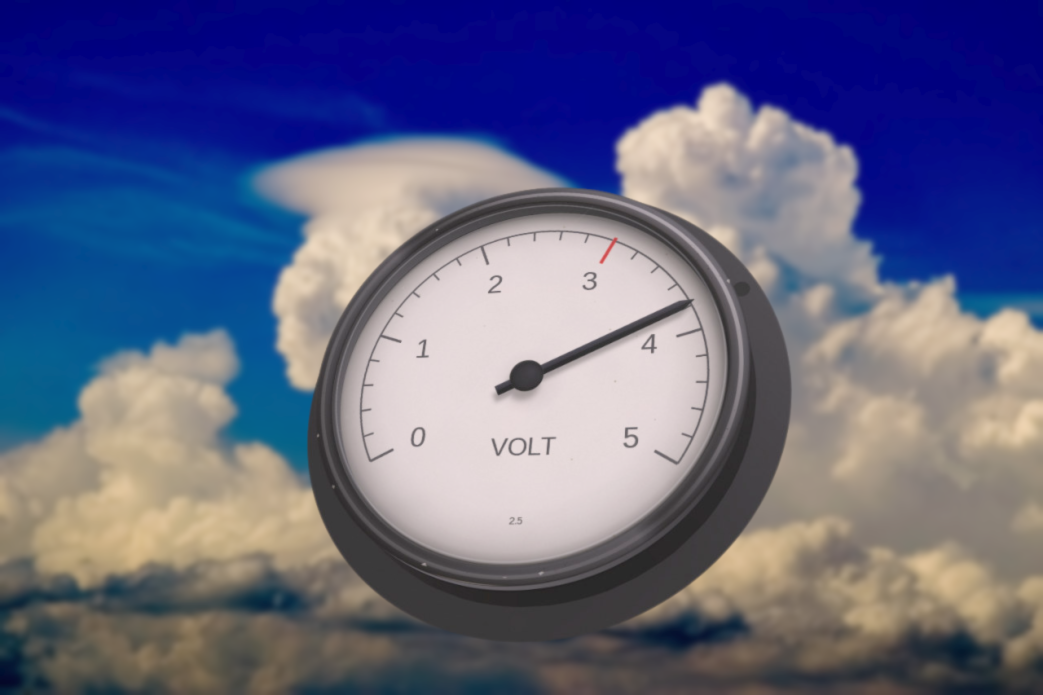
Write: 3.8; V
